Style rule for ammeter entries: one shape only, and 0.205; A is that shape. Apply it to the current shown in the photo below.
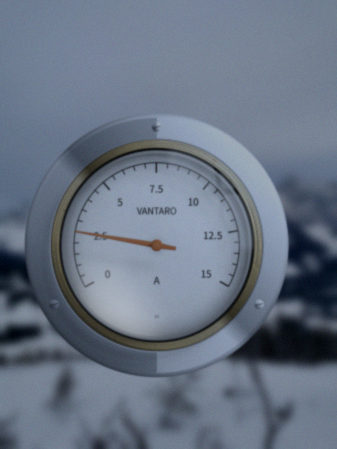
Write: 2.5; A
